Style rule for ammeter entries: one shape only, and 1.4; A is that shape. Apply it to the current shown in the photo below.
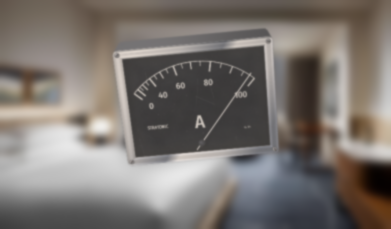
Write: 97.5; A
